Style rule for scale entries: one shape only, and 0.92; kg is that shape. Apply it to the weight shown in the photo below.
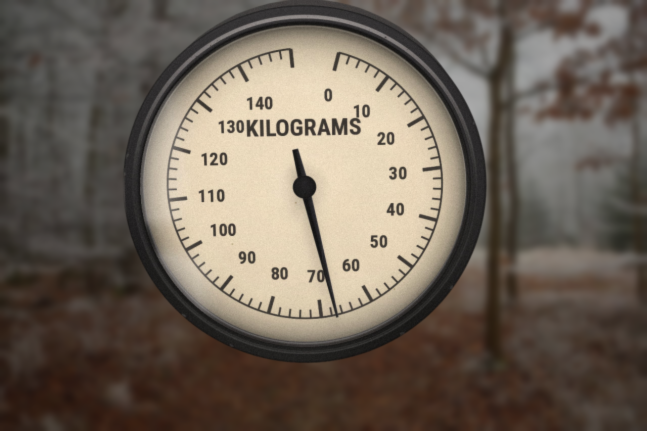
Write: 67; kg
